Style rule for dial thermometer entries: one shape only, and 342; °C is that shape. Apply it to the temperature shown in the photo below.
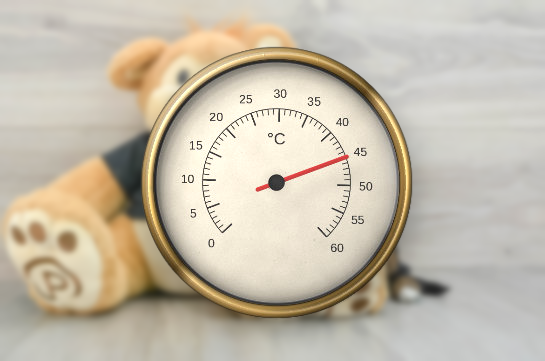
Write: 45; °C
